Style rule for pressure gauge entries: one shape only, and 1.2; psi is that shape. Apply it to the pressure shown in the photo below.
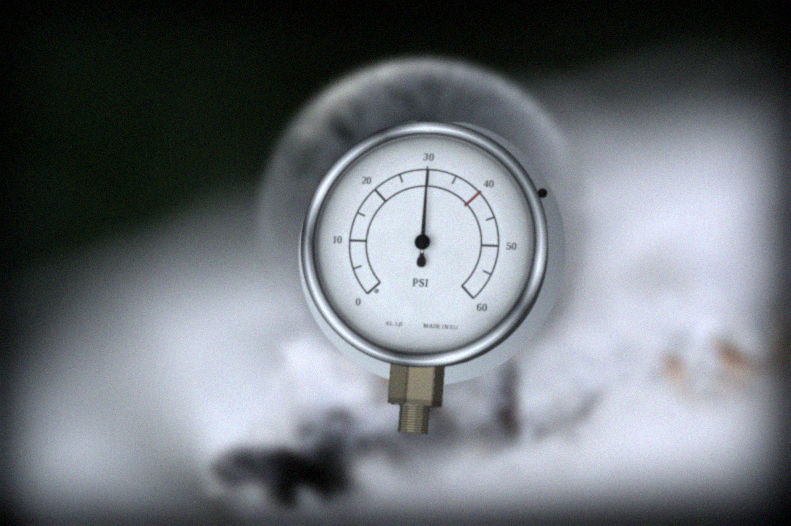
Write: 30; psi
